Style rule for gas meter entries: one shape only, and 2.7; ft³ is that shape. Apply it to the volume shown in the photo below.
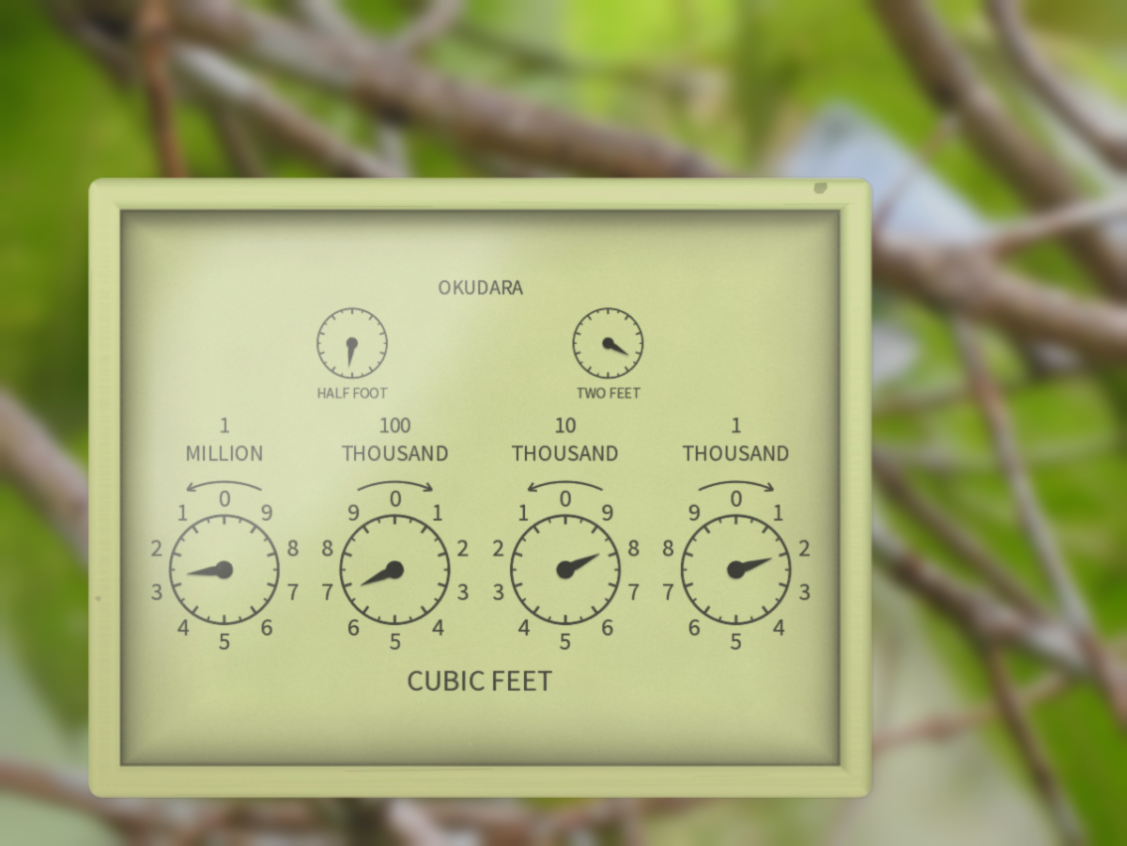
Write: 268200; ft³
